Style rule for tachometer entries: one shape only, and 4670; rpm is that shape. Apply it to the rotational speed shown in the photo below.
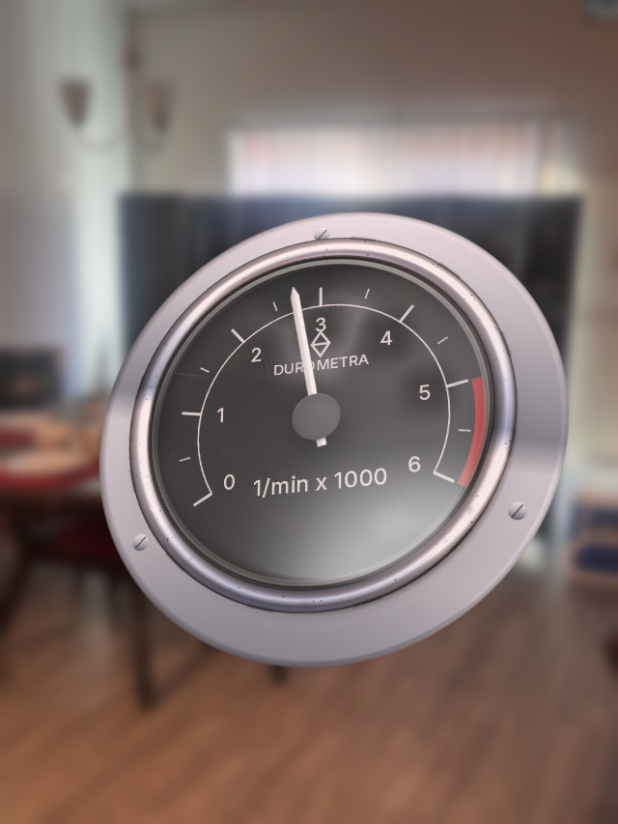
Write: 2750; rpm
